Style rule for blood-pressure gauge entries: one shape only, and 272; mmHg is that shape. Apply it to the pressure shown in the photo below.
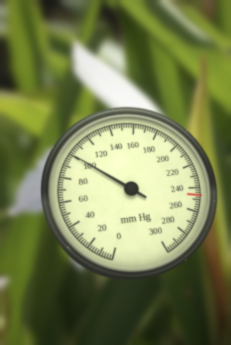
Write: 100; mmHg
